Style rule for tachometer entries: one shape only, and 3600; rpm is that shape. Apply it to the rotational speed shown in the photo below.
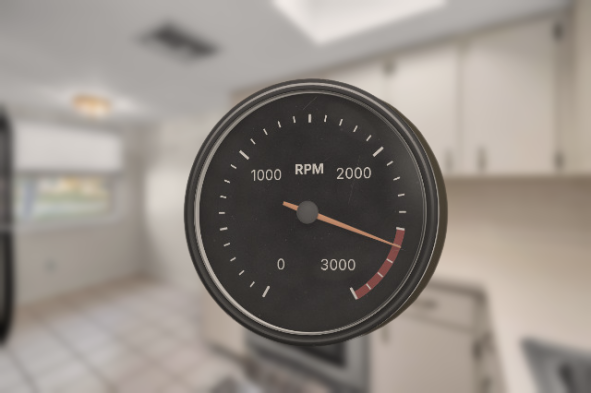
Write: 2600; rpm
